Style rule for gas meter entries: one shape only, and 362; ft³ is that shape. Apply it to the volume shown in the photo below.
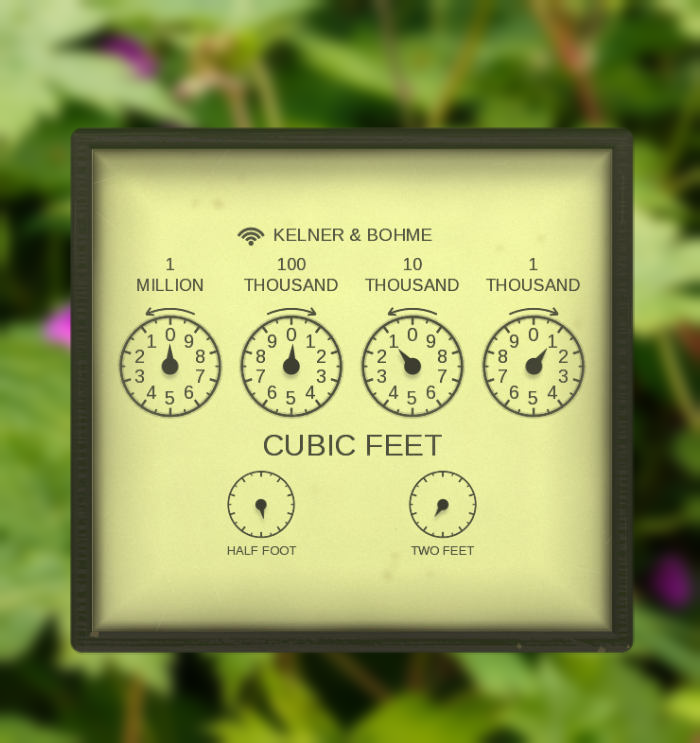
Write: 1100; ft³
